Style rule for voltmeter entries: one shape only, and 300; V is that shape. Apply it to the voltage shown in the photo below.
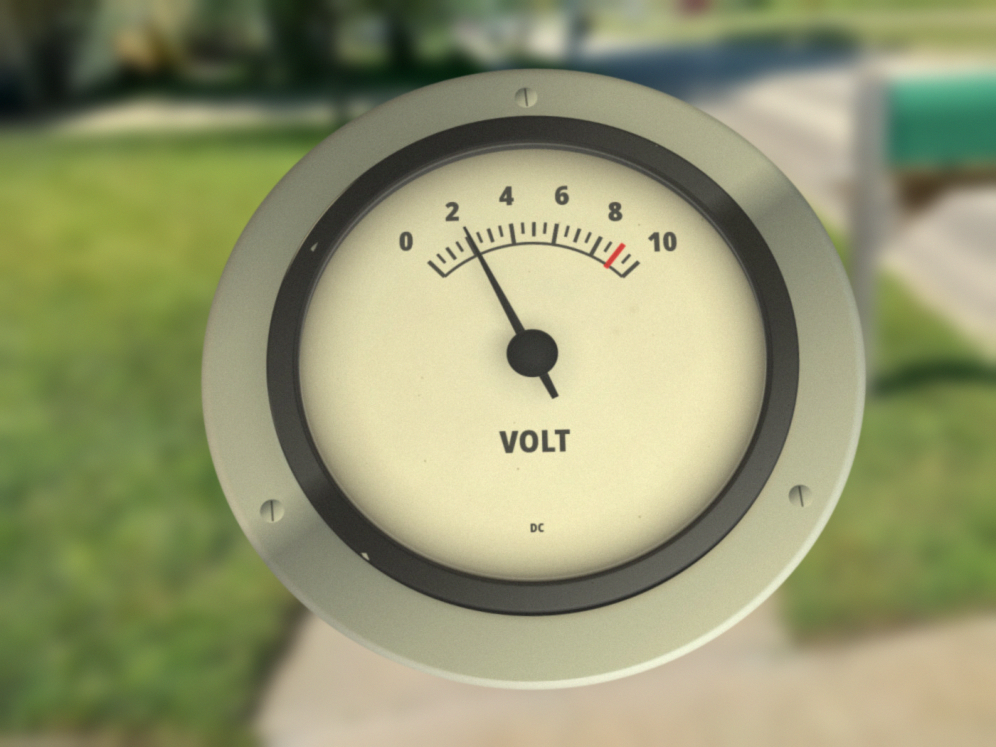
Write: 2; V
